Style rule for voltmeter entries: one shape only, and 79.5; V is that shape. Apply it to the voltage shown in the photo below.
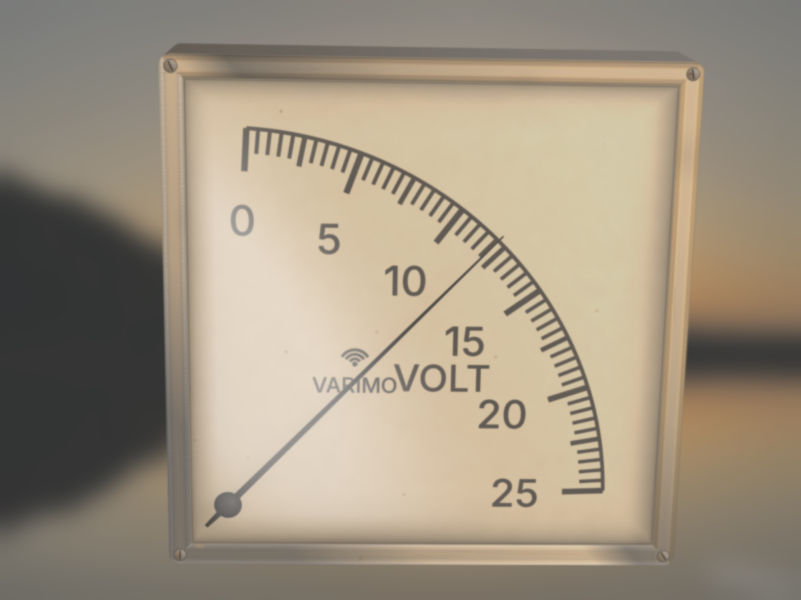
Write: 12; V
